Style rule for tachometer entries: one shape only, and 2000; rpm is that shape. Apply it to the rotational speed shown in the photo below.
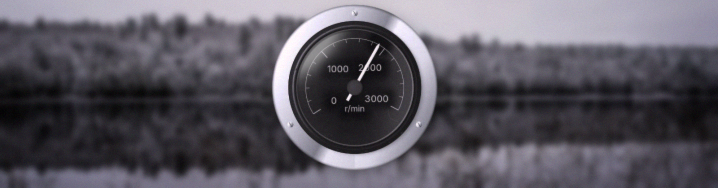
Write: 1900; rpm
